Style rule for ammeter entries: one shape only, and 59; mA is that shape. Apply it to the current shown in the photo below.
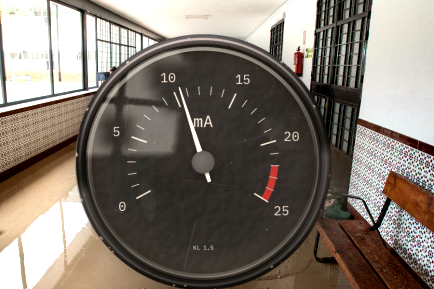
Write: 10.5; mA
